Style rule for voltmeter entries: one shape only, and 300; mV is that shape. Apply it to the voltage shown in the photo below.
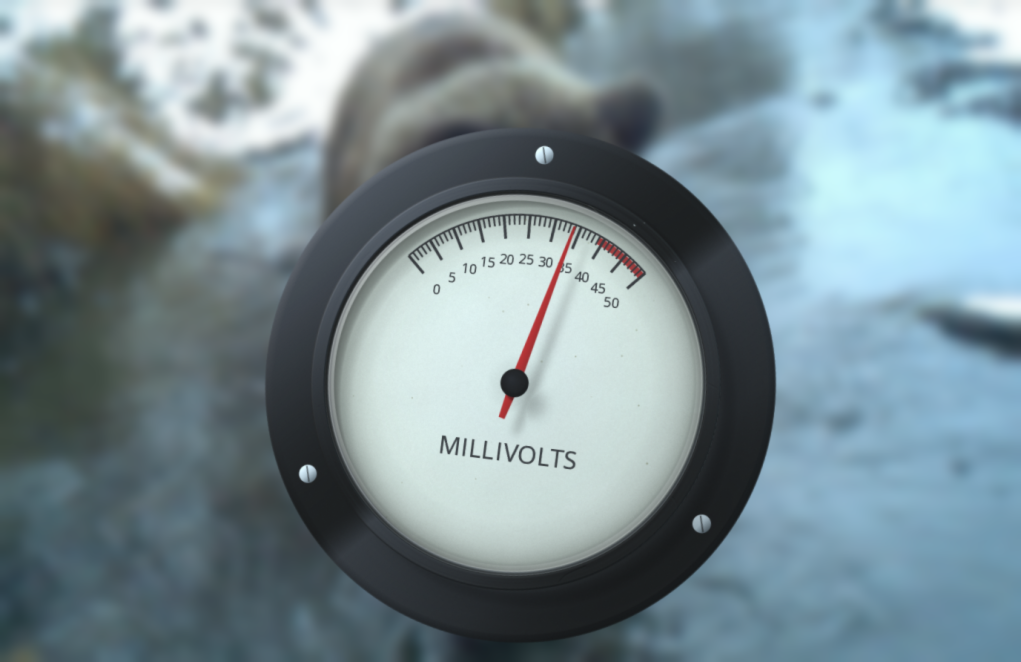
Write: 34; mV
